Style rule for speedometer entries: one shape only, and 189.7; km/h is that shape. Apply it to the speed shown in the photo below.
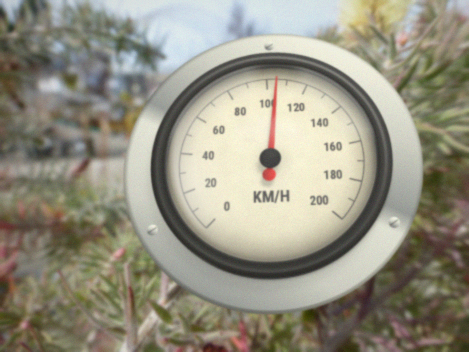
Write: 105; km/h
